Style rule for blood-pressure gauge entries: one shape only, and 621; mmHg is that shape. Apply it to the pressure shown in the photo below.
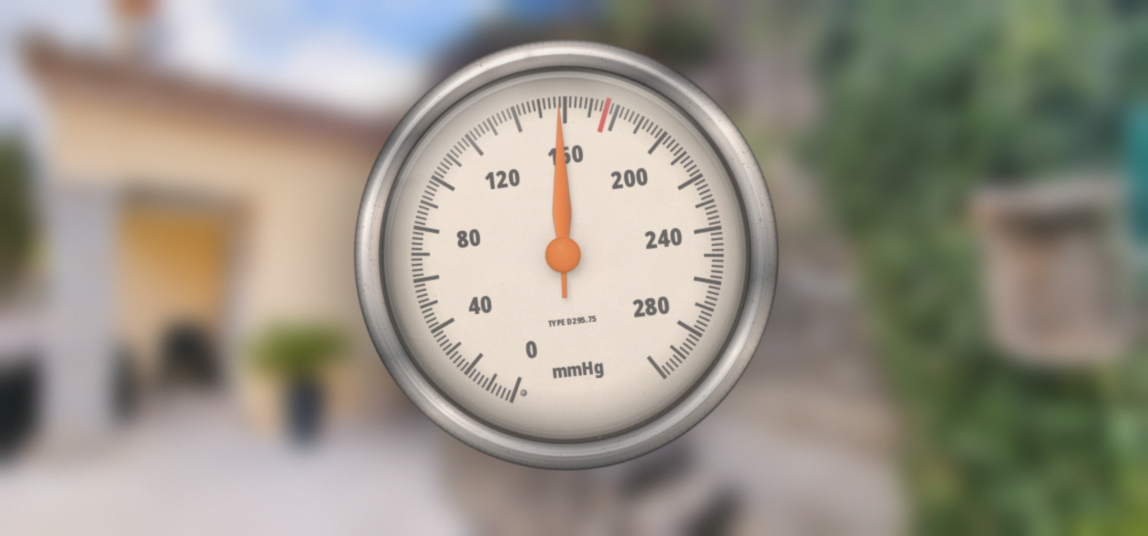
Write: 158; mmHg
